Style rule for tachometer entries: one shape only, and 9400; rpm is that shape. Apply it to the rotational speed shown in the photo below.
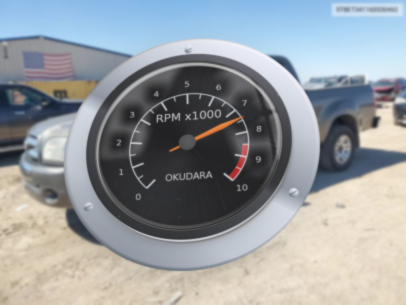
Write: 7500; rpm
